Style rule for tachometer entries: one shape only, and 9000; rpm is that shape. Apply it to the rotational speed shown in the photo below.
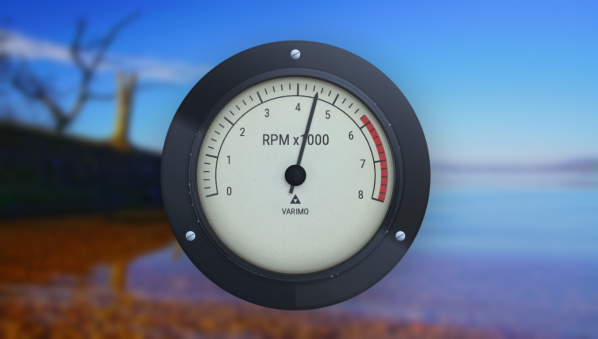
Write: 4500; rpm
